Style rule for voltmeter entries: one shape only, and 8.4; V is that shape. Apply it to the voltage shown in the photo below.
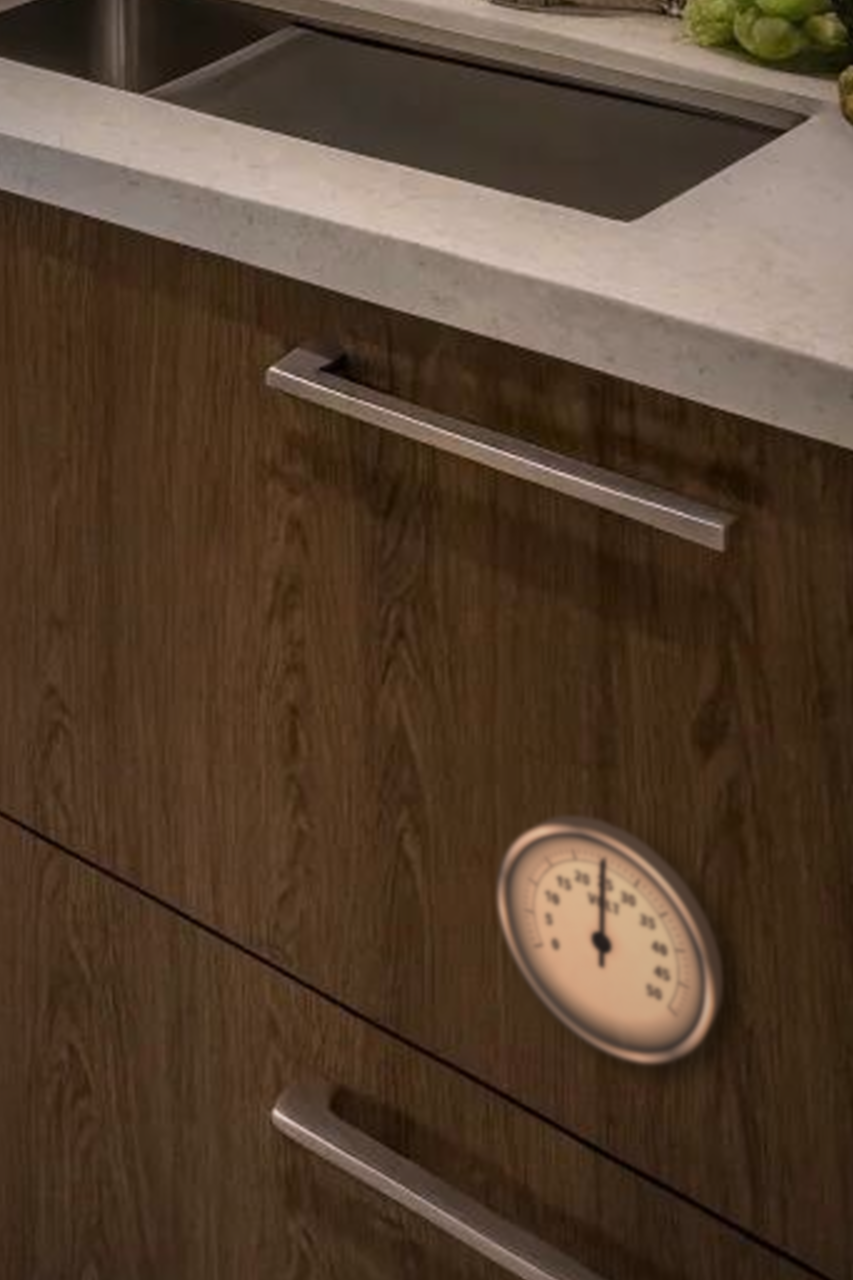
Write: 25; V
